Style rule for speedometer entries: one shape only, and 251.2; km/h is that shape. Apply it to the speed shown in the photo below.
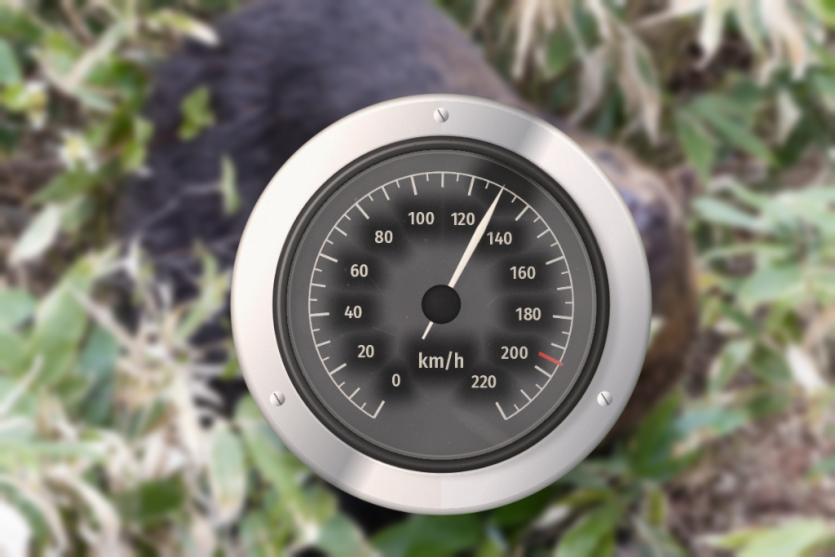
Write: 130; km/h
